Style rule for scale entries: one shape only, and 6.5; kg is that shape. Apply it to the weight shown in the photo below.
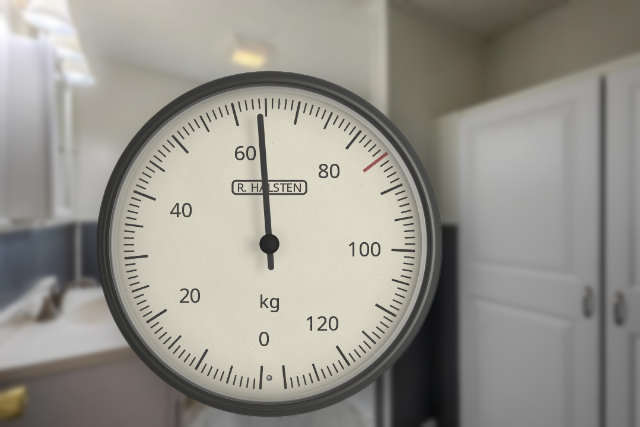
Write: 64; kg
